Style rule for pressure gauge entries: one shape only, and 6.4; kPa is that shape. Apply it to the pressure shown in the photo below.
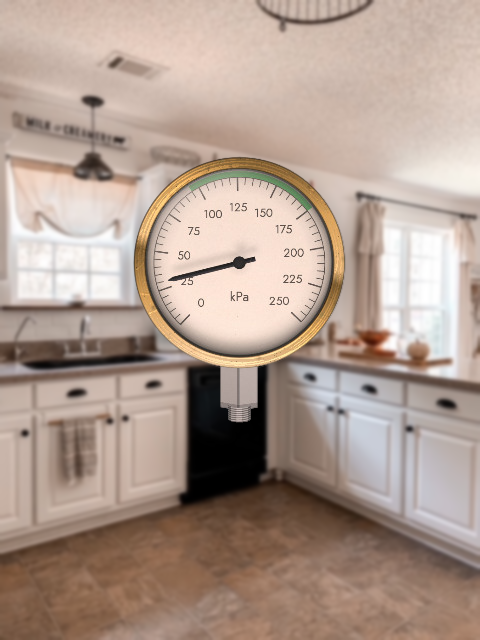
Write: 30; kPa
